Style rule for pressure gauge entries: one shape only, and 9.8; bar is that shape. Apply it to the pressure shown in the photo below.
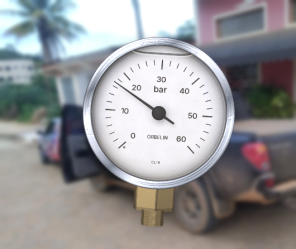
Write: 17; bar
